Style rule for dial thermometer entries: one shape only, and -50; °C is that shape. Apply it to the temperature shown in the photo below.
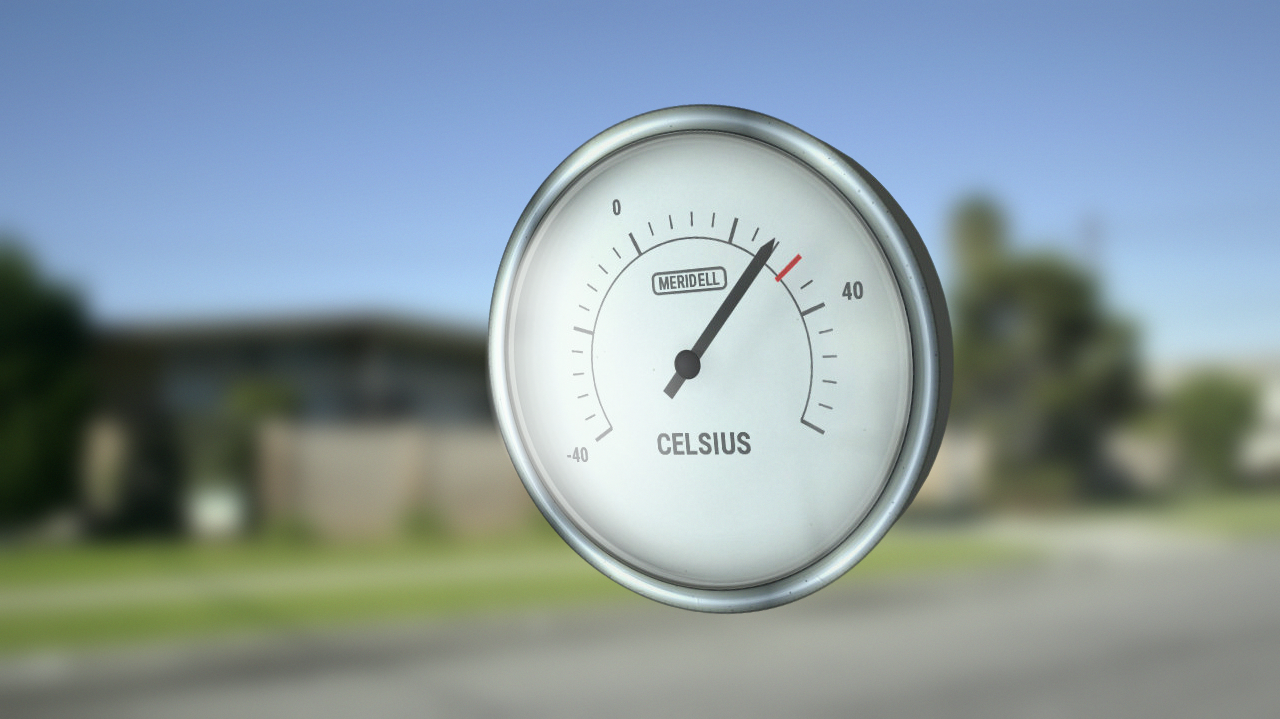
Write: 28; °C
